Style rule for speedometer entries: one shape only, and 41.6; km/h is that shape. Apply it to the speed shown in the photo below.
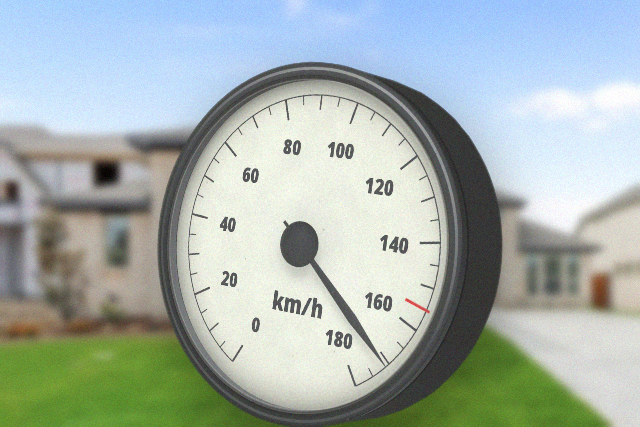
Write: 170; km/h
